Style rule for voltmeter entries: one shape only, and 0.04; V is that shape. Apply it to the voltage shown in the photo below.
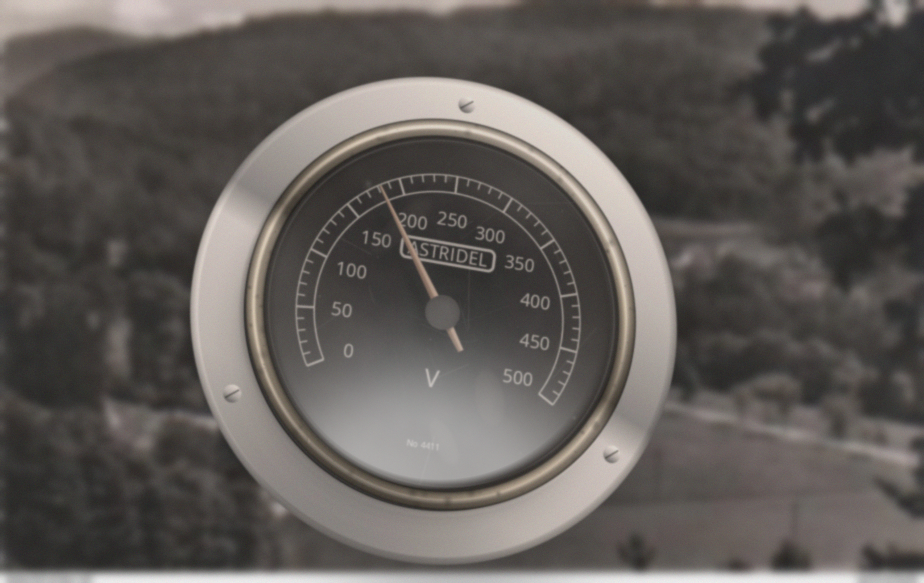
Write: 180; V
